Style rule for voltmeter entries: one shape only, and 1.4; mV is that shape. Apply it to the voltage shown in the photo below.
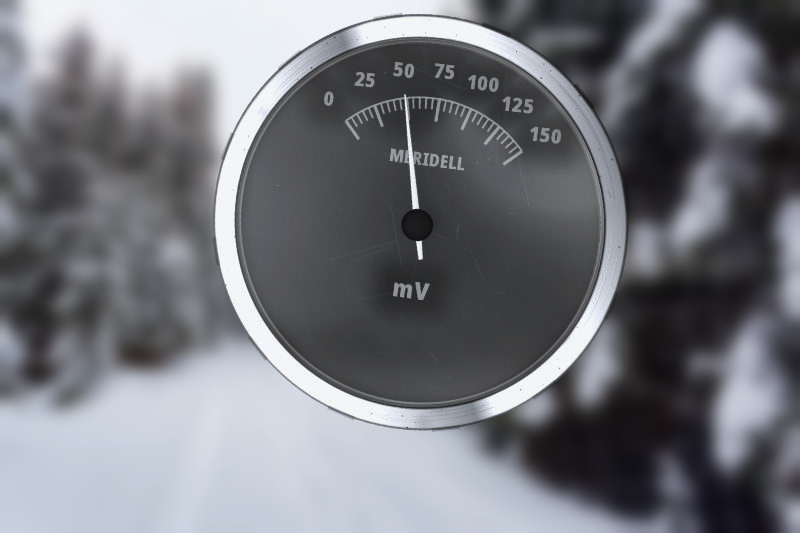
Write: 50; mV
